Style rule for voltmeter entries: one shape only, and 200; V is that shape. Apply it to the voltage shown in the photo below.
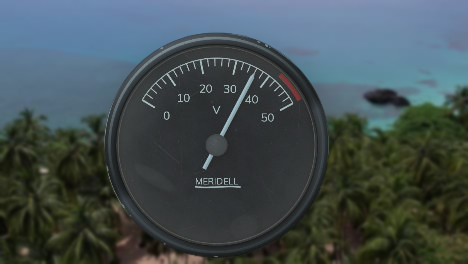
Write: 36; V
